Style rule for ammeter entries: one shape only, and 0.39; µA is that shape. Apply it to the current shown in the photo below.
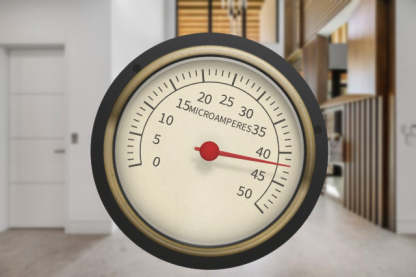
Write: 42; µA
